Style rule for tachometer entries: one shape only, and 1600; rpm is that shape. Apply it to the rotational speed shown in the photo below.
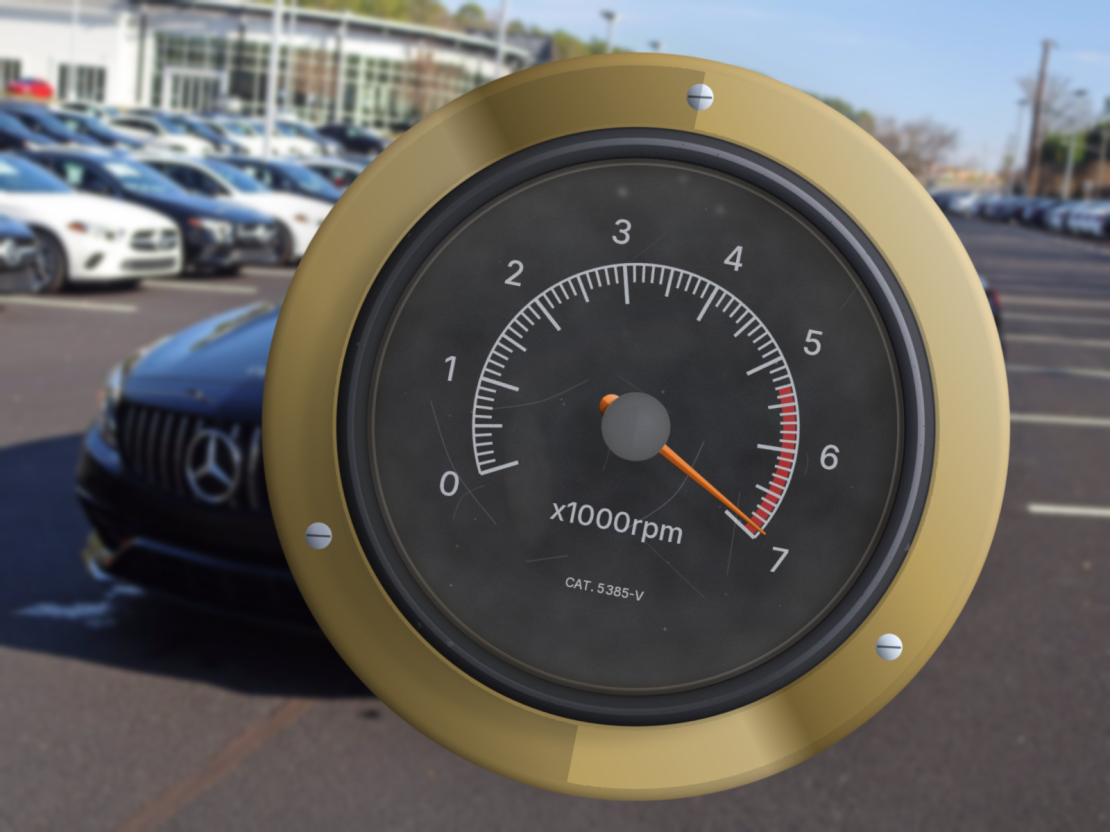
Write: 6900; rpm
